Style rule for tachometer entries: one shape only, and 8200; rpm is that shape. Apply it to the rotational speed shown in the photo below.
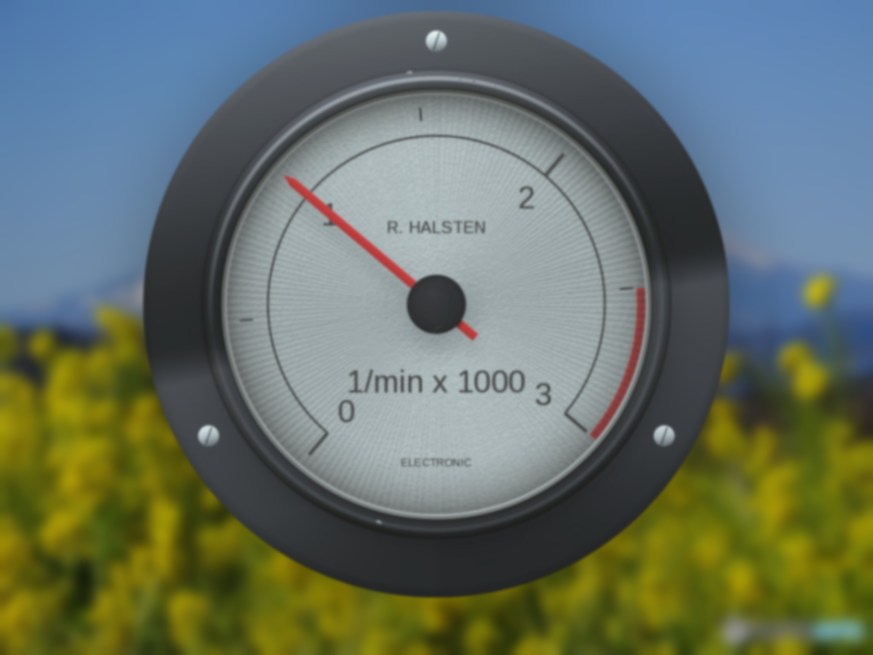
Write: 1000; rpm
